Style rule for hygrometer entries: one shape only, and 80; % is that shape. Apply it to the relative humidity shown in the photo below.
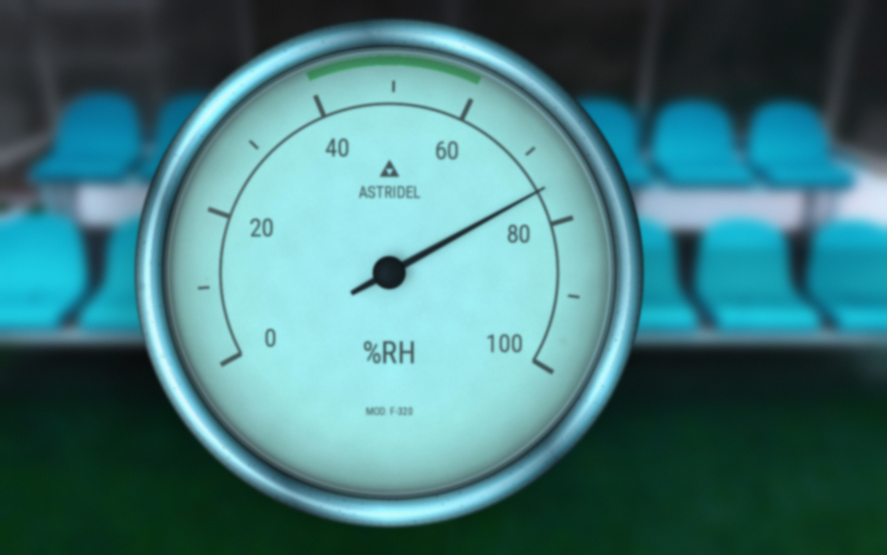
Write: 75; %
